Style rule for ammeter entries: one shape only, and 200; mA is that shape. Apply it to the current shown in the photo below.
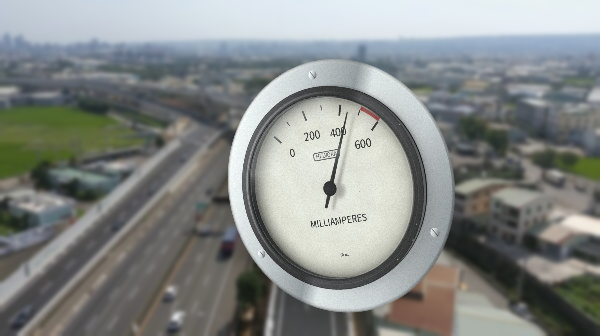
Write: 450; mA
